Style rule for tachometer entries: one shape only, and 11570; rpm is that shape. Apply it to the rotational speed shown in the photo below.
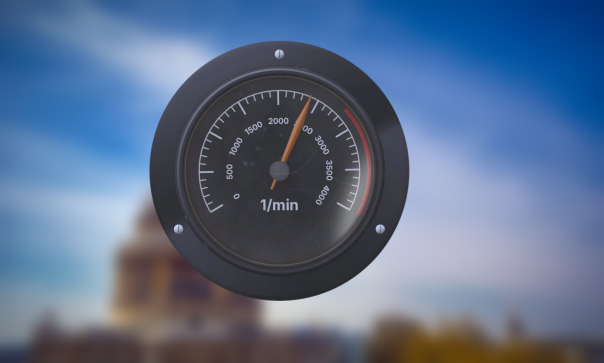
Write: 2400; rpm
